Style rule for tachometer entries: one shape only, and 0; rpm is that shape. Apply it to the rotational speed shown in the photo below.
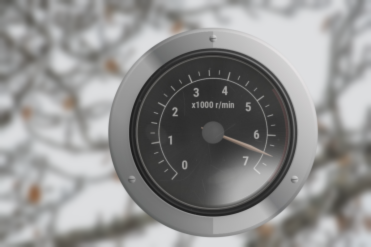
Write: 6500; rpm
